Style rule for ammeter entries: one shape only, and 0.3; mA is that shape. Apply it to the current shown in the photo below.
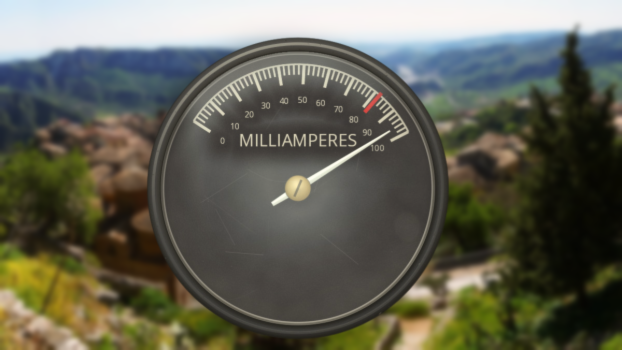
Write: 96; mA
